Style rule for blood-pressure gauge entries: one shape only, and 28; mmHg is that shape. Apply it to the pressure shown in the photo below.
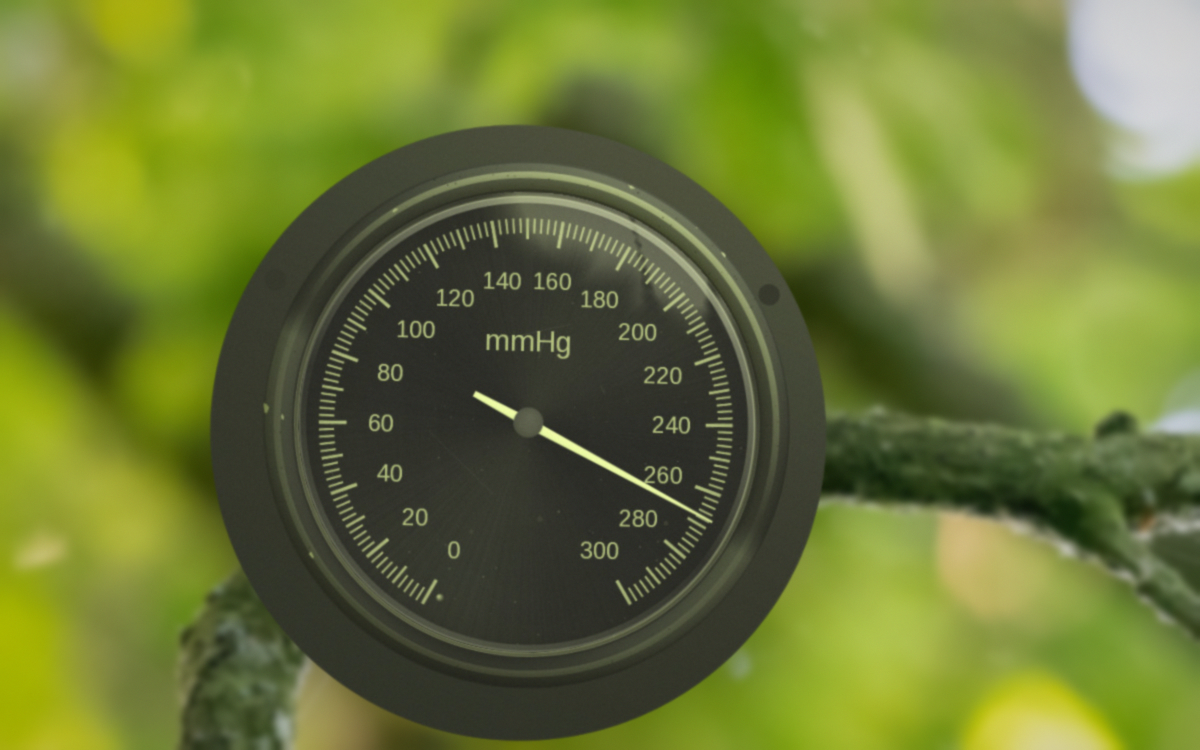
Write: 268; mmHg
